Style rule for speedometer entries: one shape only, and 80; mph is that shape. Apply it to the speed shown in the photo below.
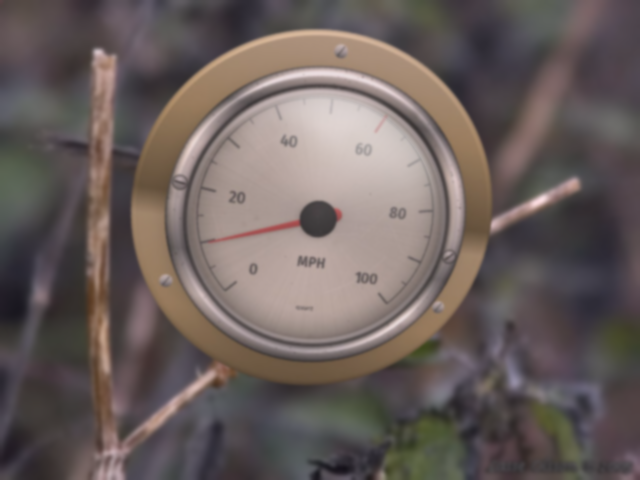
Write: 10; mph
